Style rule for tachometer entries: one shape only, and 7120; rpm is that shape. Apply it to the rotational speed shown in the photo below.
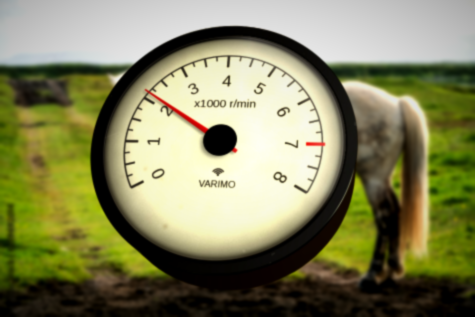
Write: 2125; rpm
